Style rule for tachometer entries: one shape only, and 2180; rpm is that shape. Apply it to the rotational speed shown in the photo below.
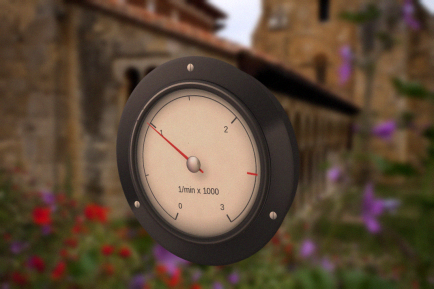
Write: 1000; rpm
